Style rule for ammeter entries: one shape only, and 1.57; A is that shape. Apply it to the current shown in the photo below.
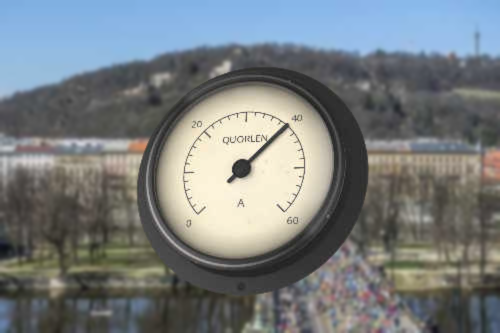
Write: 40; A
